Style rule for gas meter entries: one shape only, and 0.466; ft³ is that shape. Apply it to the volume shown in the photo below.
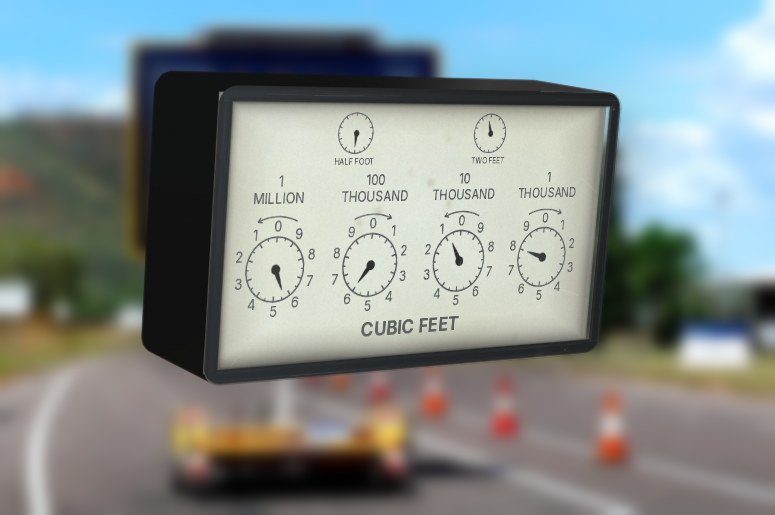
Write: 560800; ft³
